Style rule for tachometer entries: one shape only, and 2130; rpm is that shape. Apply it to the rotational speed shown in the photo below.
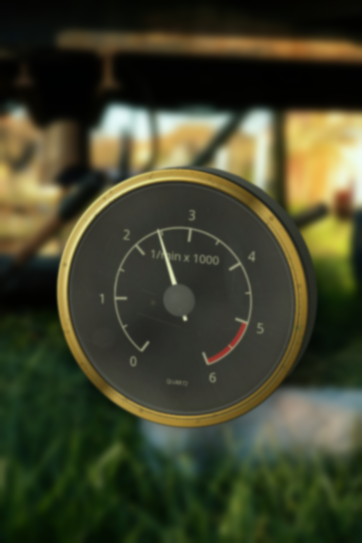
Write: 2500; rpm
